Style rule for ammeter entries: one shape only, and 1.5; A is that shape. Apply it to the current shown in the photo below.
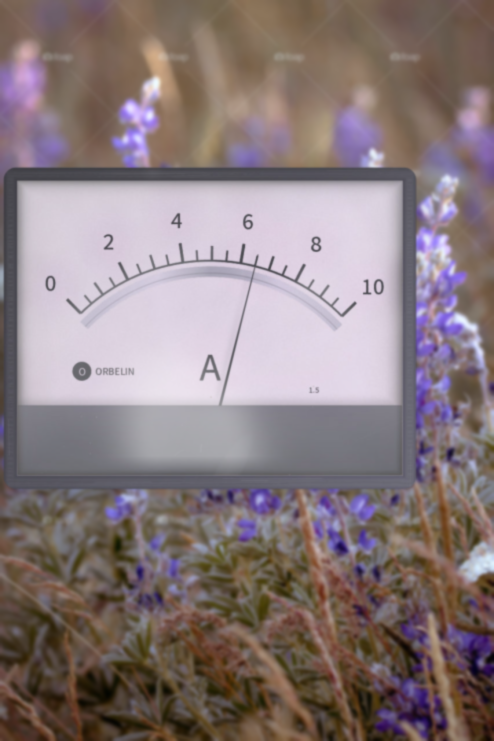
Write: 6.5; A
